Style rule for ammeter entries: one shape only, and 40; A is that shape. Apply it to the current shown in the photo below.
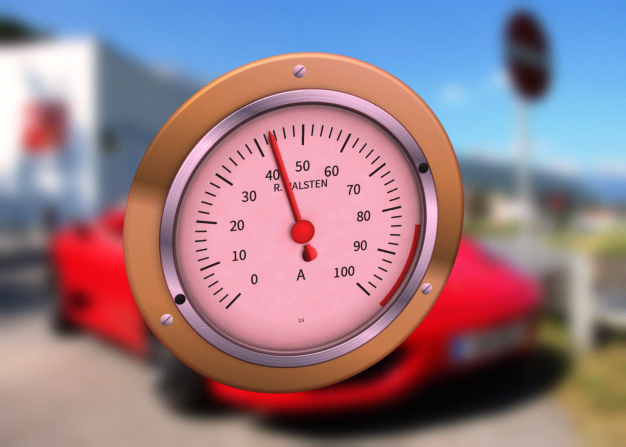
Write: 43; A
